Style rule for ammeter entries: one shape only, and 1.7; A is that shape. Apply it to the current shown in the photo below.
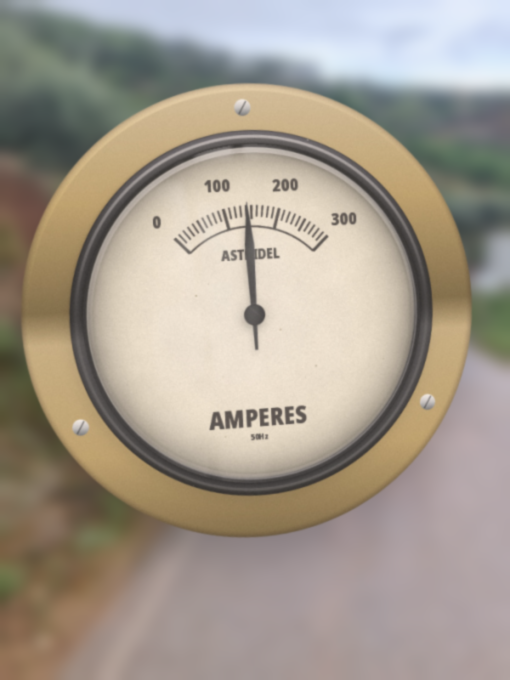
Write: 140; A
